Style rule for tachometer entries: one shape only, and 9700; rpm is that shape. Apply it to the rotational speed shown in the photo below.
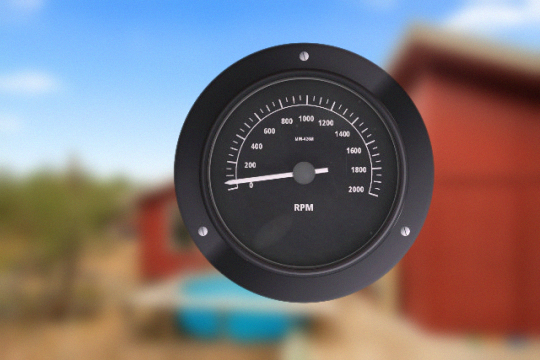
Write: 50; rpm
